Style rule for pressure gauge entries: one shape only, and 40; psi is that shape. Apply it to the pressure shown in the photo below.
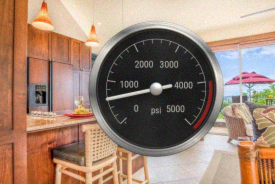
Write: 600; psi
